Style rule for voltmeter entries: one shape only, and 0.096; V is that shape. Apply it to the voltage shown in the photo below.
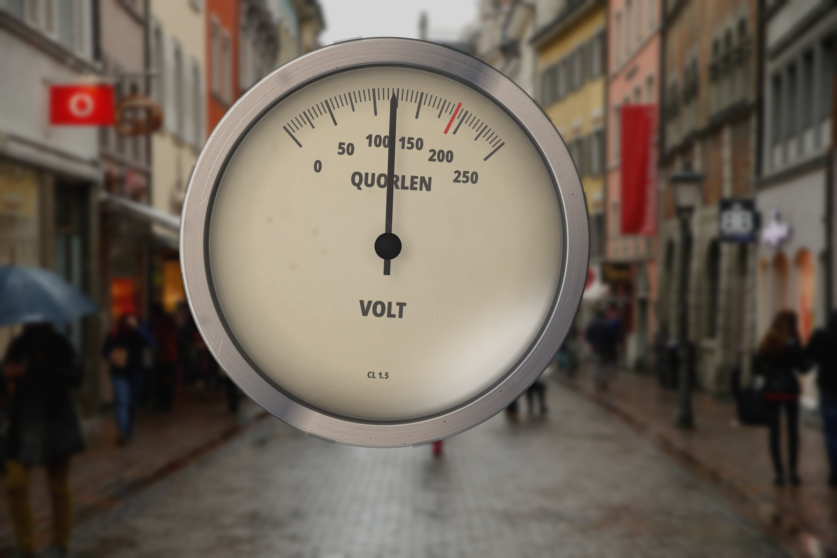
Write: 120; V
